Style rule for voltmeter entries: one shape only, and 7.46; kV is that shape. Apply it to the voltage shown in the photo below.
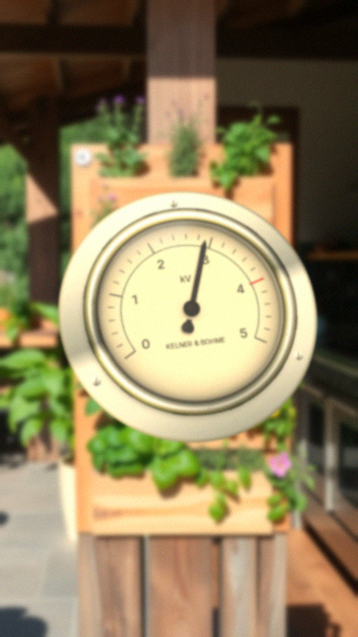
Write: 2.9; kV
